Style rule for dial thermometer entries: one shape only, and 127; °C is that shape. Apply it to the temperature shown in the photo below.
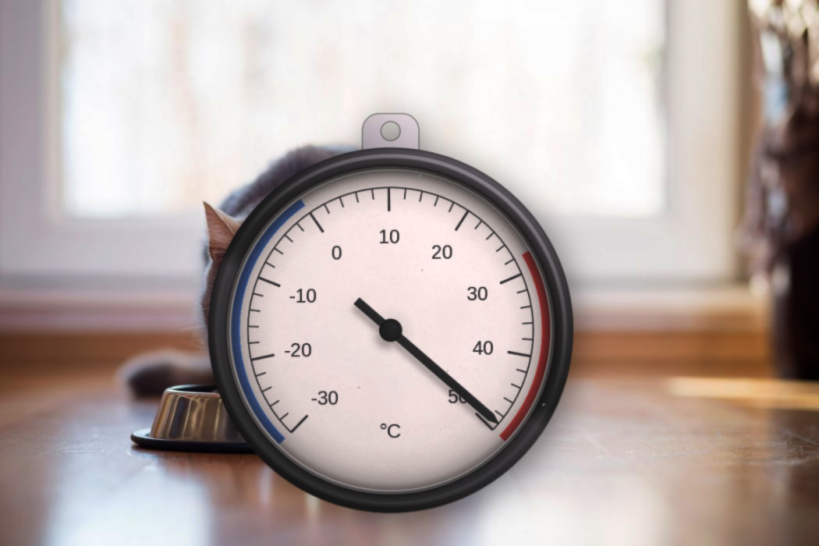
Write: 49; °C
